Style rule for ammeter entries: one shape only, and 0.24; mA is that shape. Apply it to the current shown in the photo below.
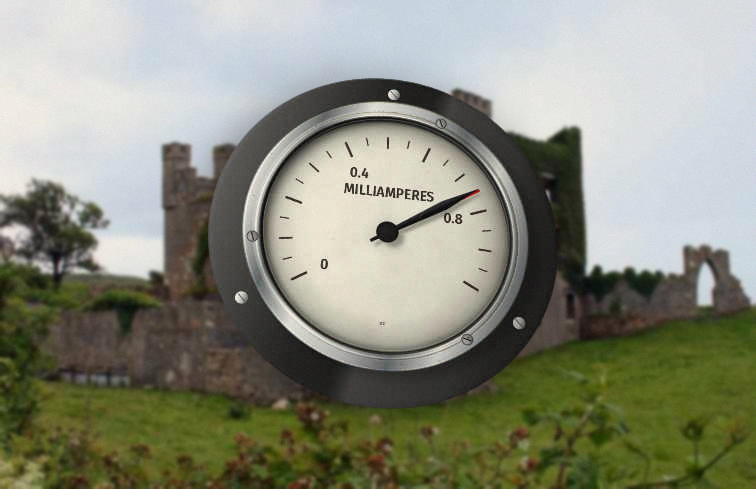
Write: 0.75; mA
